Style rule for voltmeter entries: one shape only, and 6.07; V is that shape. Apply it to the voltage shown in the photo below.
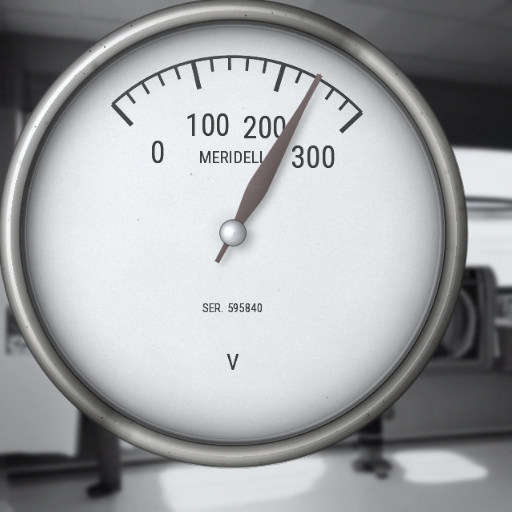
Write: 240; V
